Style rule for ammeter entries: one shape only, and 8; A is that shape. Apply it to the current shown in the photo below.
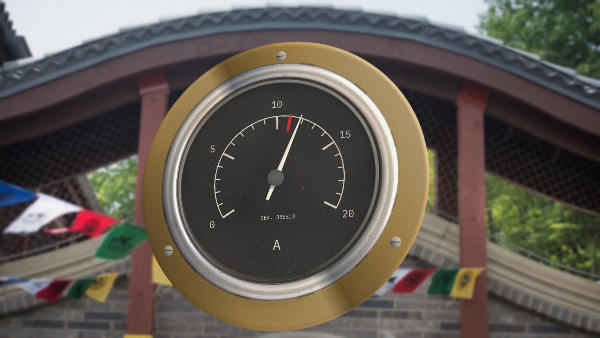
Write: 12; A
